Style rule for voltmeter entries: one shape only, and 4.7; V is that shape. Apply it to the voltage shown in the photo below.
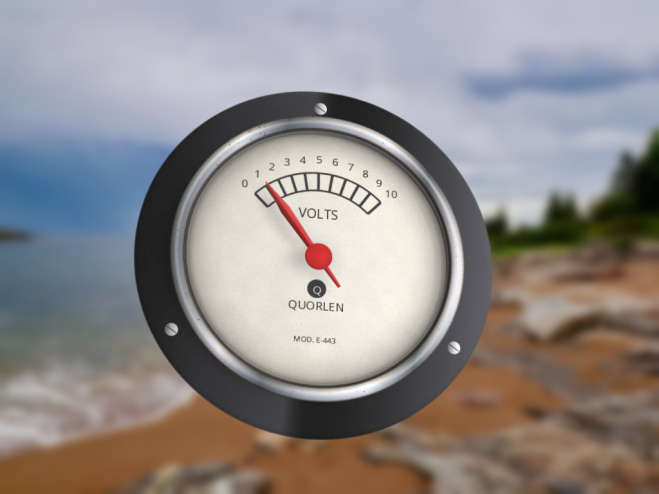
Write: 1; V
